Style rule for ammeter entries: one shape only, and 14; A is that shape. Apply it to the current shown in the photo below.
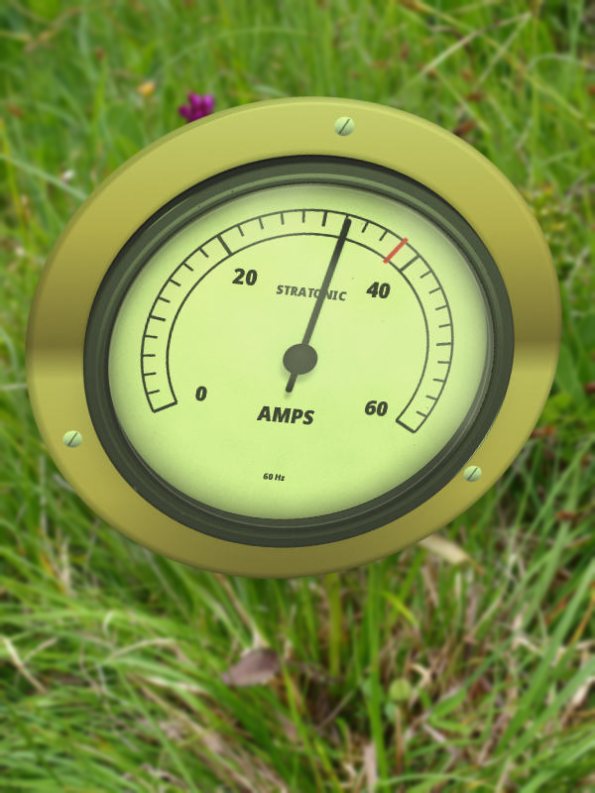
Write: 32; A
